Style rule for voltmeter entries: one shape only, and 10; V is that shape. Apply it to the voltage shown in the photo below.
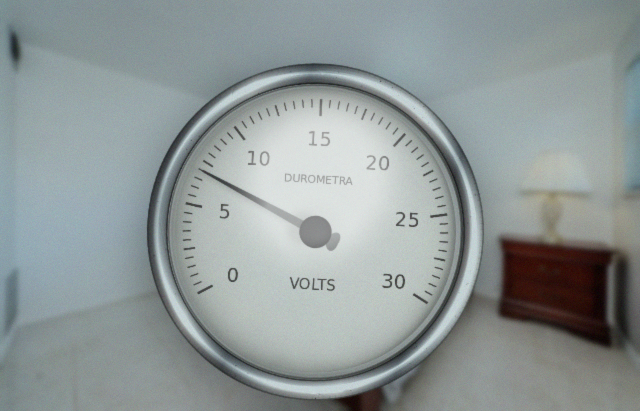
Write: 7; V
